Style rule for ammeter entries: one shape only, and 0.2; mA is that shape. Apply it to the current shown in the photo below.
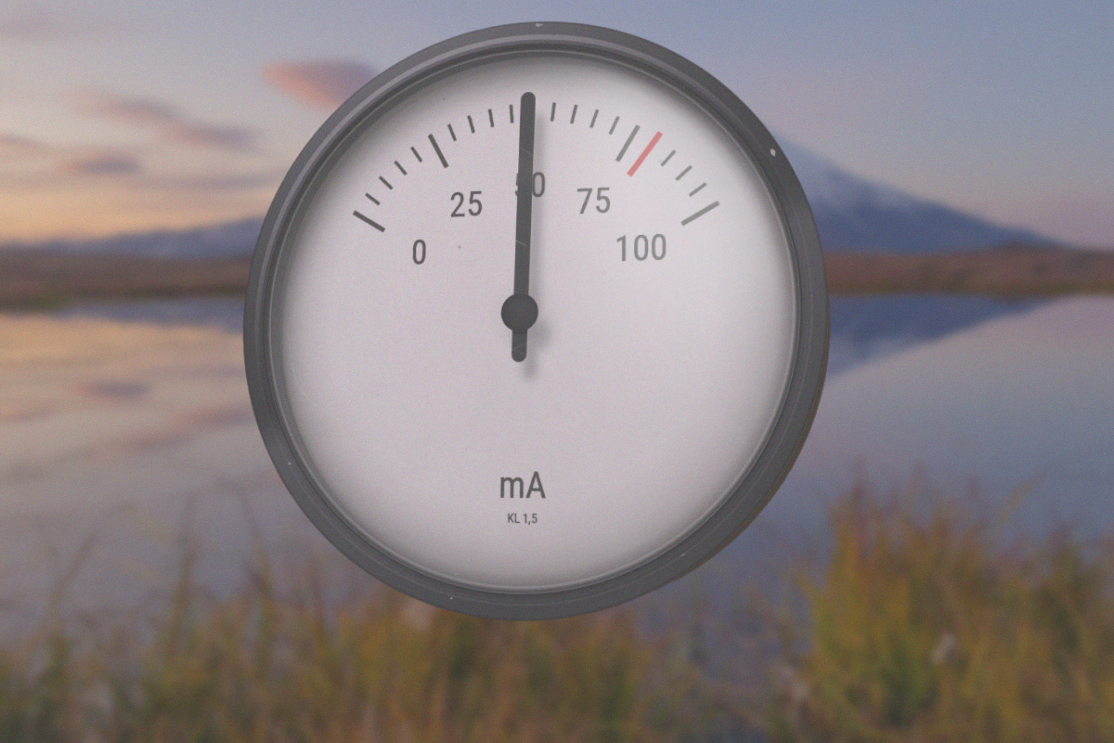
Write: 50; mA
